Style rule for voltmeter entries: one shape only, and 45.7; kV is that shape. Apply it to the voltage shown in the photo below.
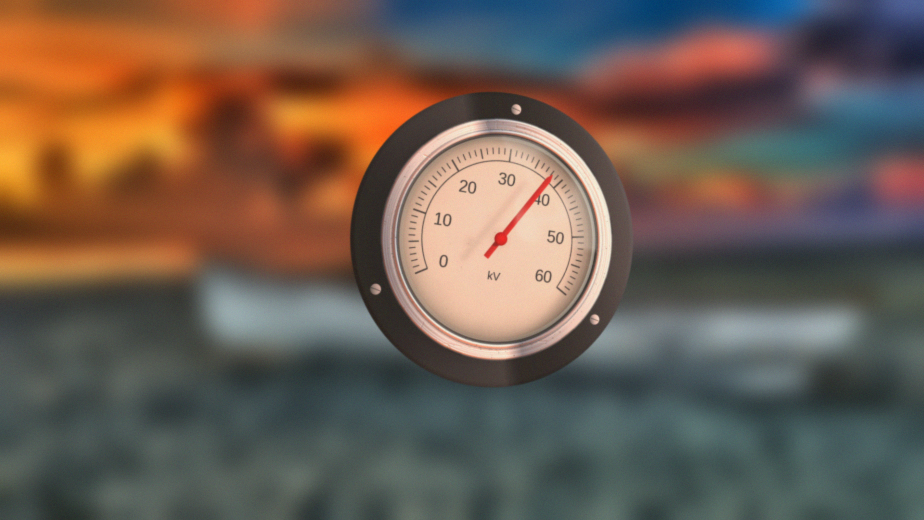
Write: 38; kV
